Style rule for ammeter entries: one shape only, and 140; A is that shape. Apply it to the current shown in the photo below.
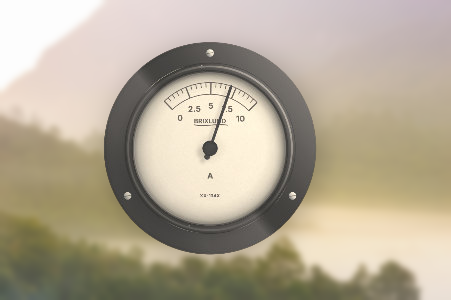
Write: 7; A
